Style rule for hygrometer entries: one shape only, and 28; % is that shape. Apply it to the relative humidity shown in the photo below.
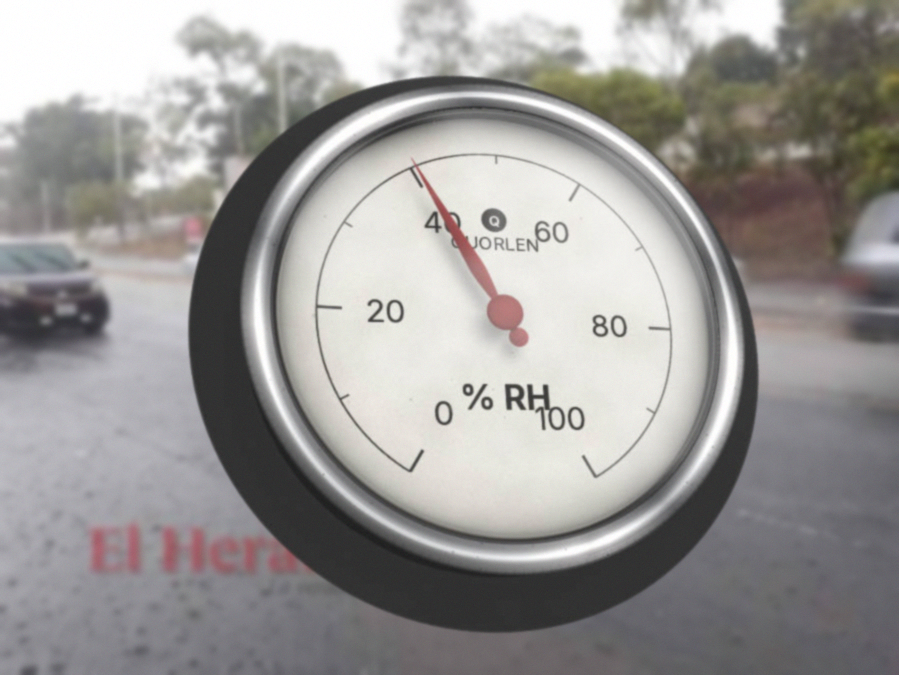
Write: 40; %
